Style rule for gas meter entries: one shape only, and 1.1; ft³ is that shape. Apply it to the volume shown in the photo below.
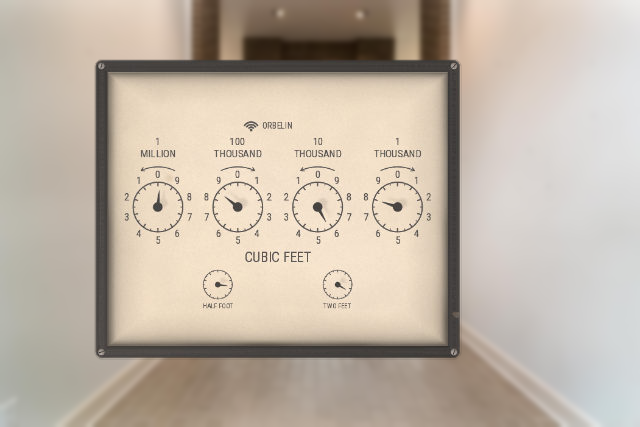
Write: 985800; ft³
